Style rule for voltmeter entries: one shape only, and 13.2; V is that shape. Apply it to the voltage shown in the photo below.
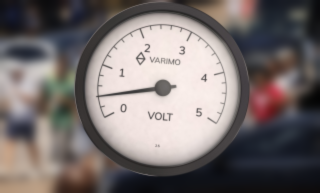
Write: 0.4; V
